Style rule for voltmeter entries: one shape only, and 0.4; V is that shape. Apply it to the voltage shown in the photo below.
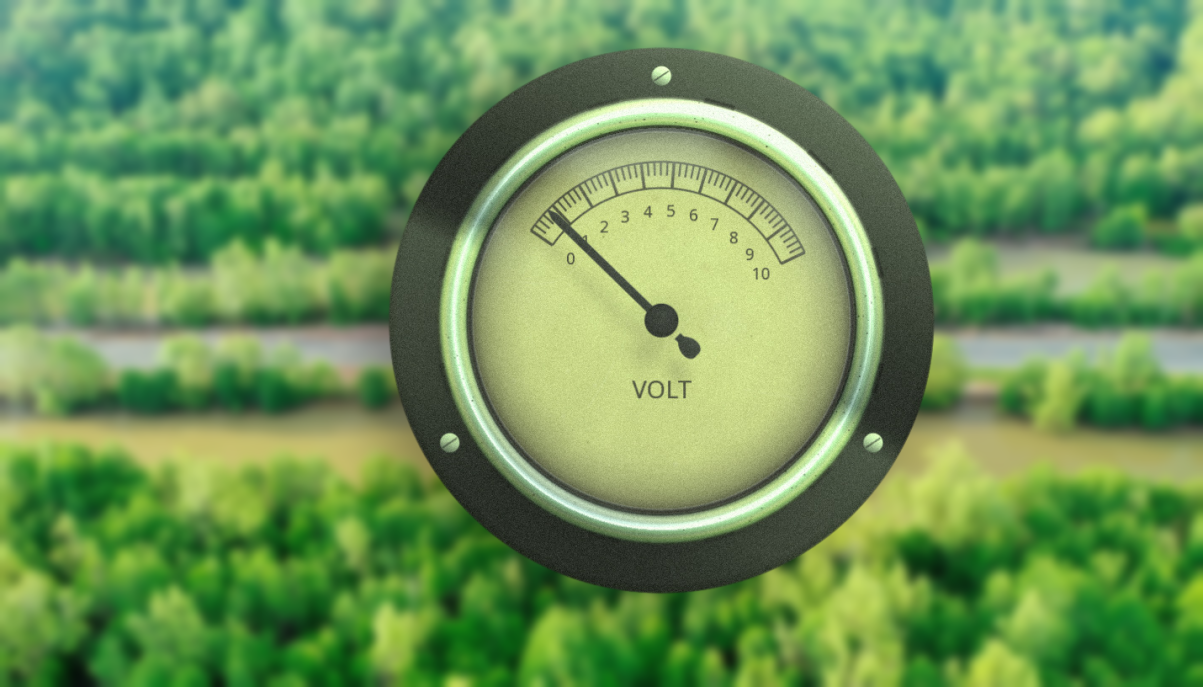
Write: 0.8; V
